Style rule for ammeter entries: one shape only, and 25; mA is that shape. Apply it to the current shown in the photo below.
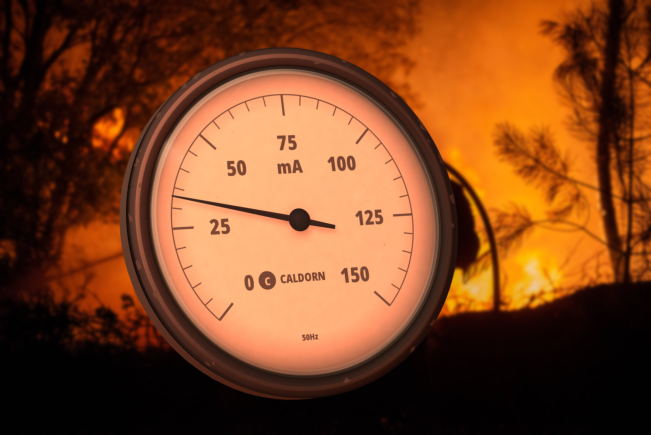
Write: 32.5; mA
